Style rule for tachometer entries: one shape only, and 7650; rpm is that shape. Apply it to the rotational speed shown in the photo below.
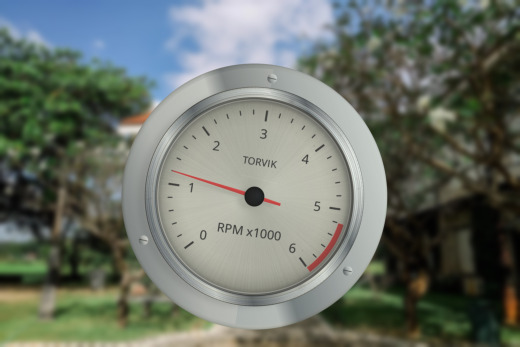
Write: 1200; rpm
